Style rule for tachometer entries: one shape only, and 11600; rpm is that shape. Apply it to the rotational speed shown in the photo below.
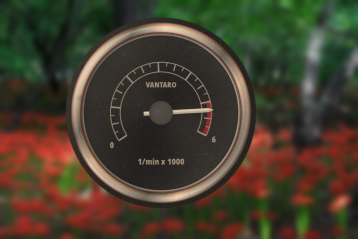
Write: 5250; rpm
